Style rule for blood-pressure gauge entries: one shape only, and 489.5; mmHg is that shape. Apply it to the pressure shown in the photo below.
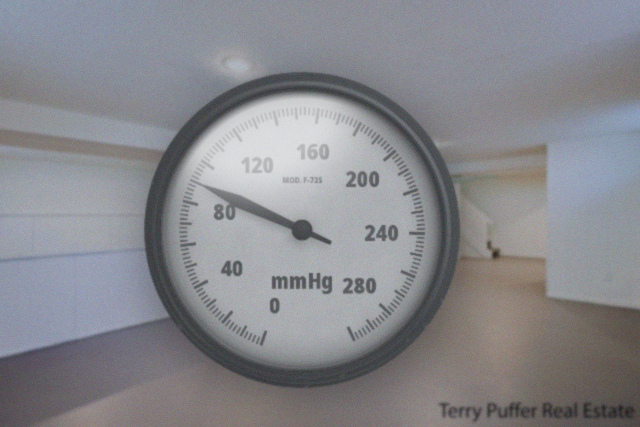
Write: 90; mmHg
